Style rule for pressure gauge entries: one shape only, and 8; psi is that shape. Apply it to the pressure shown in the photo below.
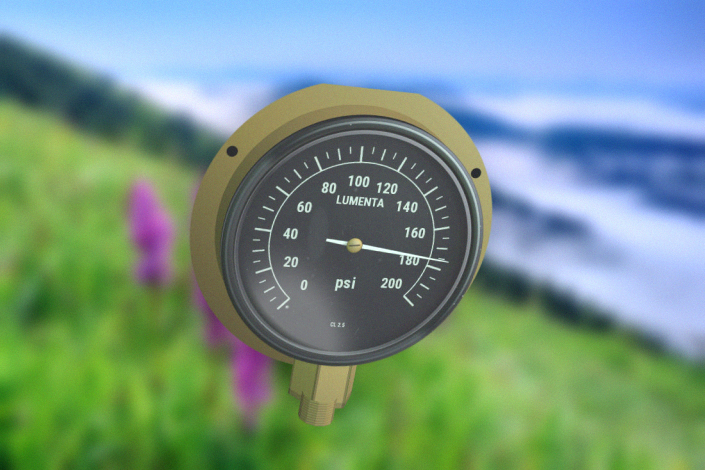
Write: 175; psi
